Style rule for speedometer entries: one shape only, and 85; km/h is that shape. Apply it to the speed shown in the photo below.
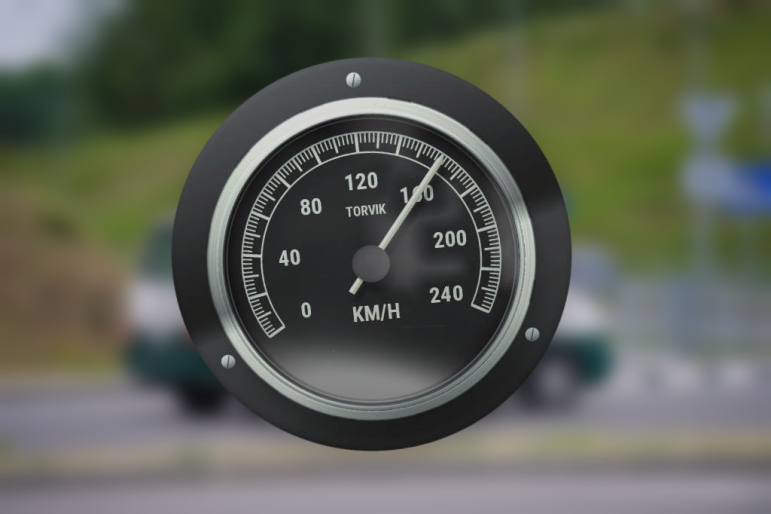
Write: 160; km/h
